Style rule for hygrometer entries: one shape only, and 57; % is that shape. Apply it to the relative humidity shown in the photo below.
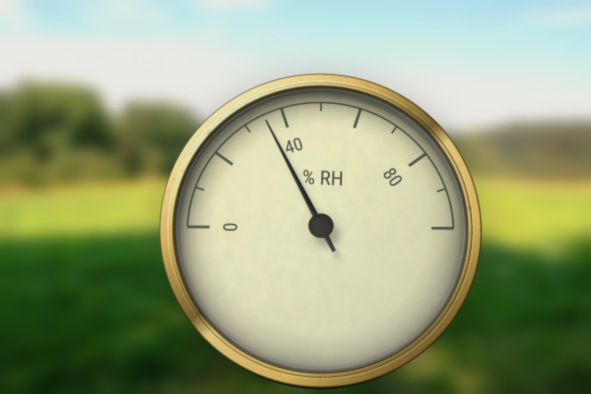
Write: 35; %
